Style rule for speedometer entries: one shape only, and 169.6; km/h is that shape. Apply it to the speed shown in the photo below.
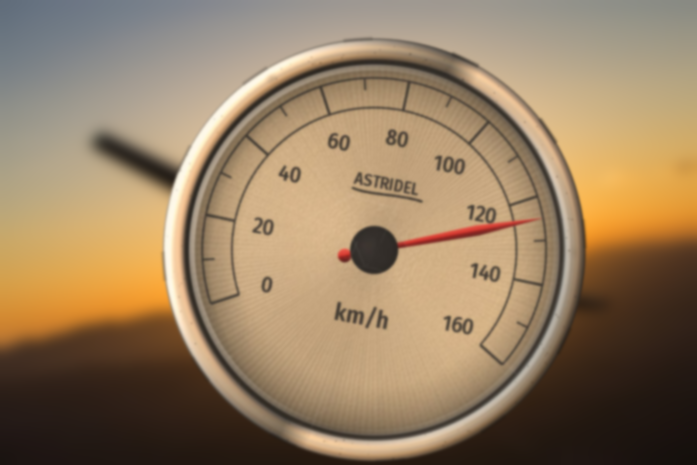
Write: 125; km/h
